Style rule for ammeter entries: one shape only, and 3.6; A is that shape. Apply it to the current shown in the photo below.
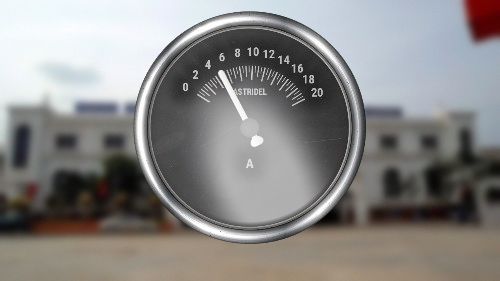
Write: 5; A
